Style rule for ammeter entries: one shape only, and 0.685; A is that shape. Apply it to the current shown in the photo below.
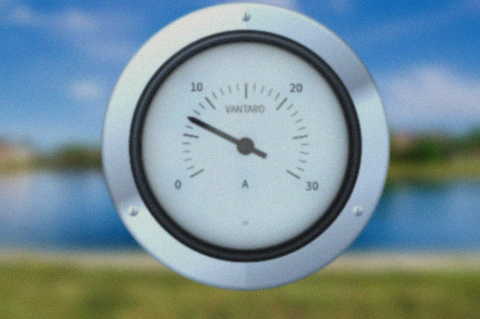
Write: 7; A
